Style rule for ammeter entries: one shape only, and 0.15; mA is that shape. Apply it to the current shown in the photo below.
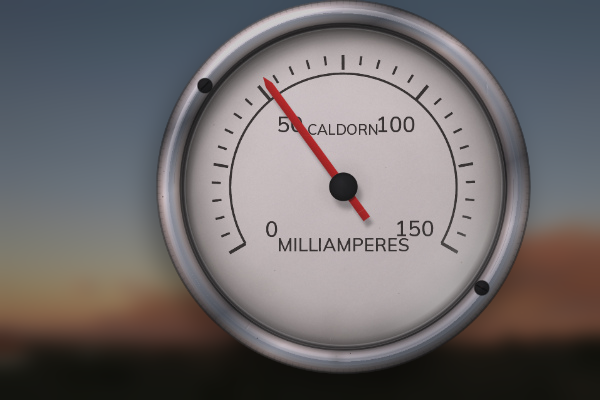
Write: 52.5; mA
